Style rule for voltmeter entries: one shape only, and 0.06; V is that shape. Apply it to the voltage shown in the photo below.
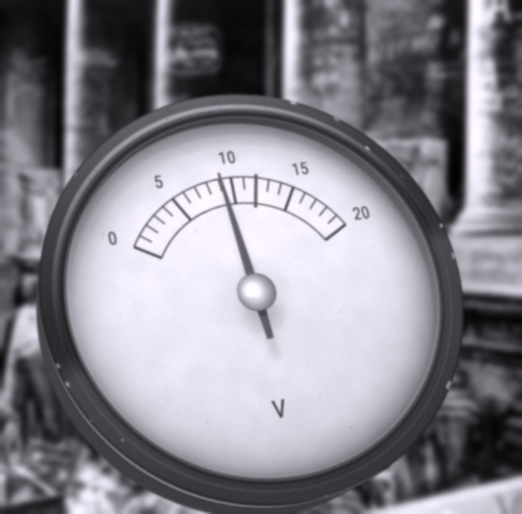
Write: 9; V
